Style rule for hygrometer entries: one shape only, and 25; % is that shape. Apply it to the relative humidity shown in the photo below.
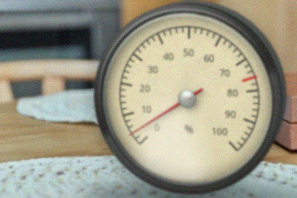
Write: 4; %
